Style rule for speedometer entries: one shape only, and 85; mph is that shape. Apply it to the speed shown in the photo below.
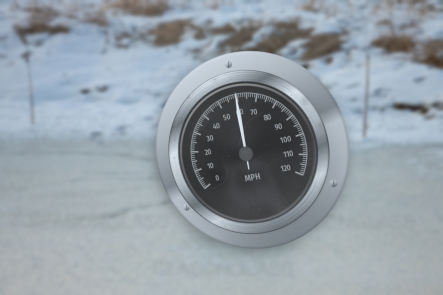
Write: 60; mph
